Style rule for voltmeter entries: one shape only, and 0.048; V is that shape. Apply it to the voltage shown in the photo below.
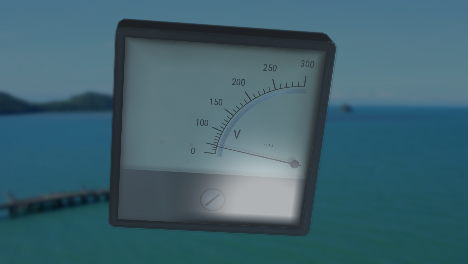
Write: 50; V
